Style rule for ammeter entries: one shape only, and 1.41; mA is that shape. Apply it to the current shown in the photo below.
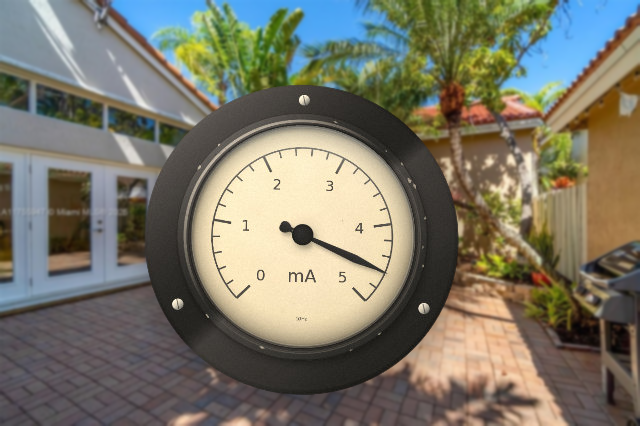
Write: 4.6; mA
